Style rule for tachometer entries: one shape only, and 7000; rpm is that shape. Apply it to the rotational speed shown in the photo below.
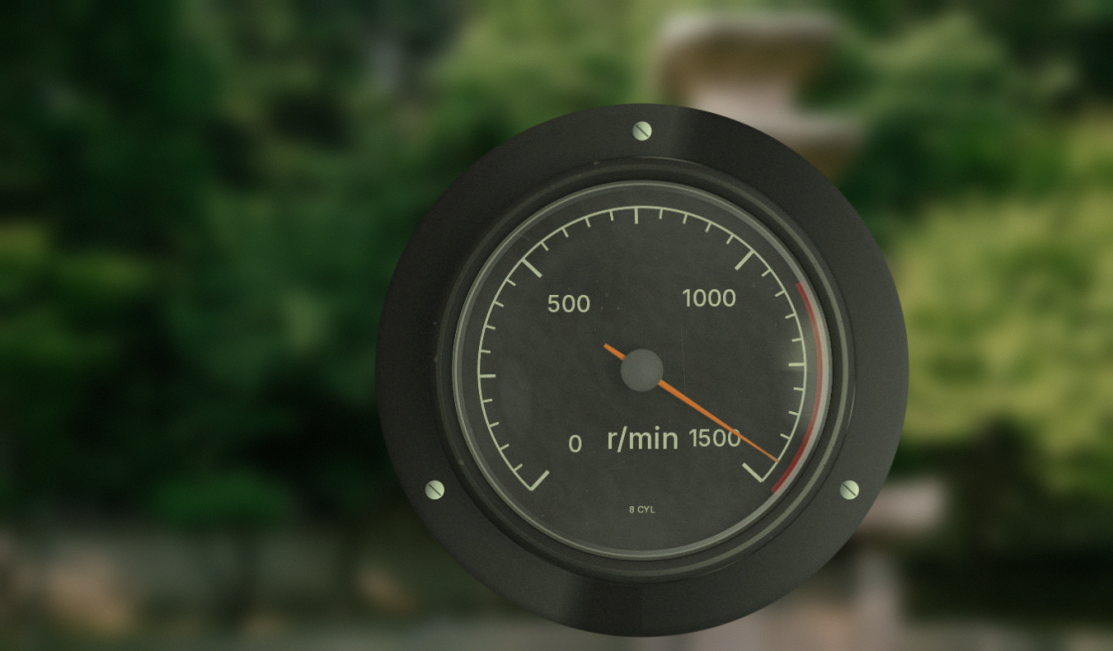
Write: 1450; rpm
